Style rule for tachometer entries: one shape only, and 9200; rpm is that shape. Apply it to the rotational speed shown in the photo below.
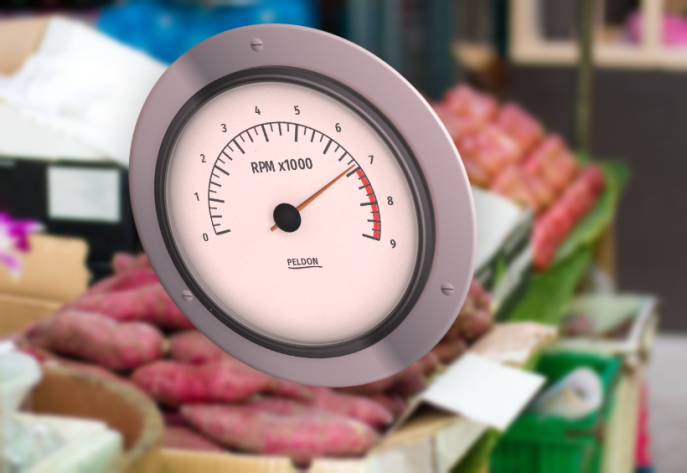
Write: 6875; rpm
